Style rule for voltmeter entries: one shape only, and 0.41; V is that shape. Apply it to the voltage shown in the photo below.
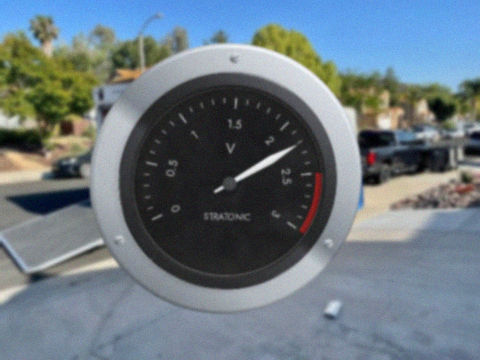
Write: 2.2; V
